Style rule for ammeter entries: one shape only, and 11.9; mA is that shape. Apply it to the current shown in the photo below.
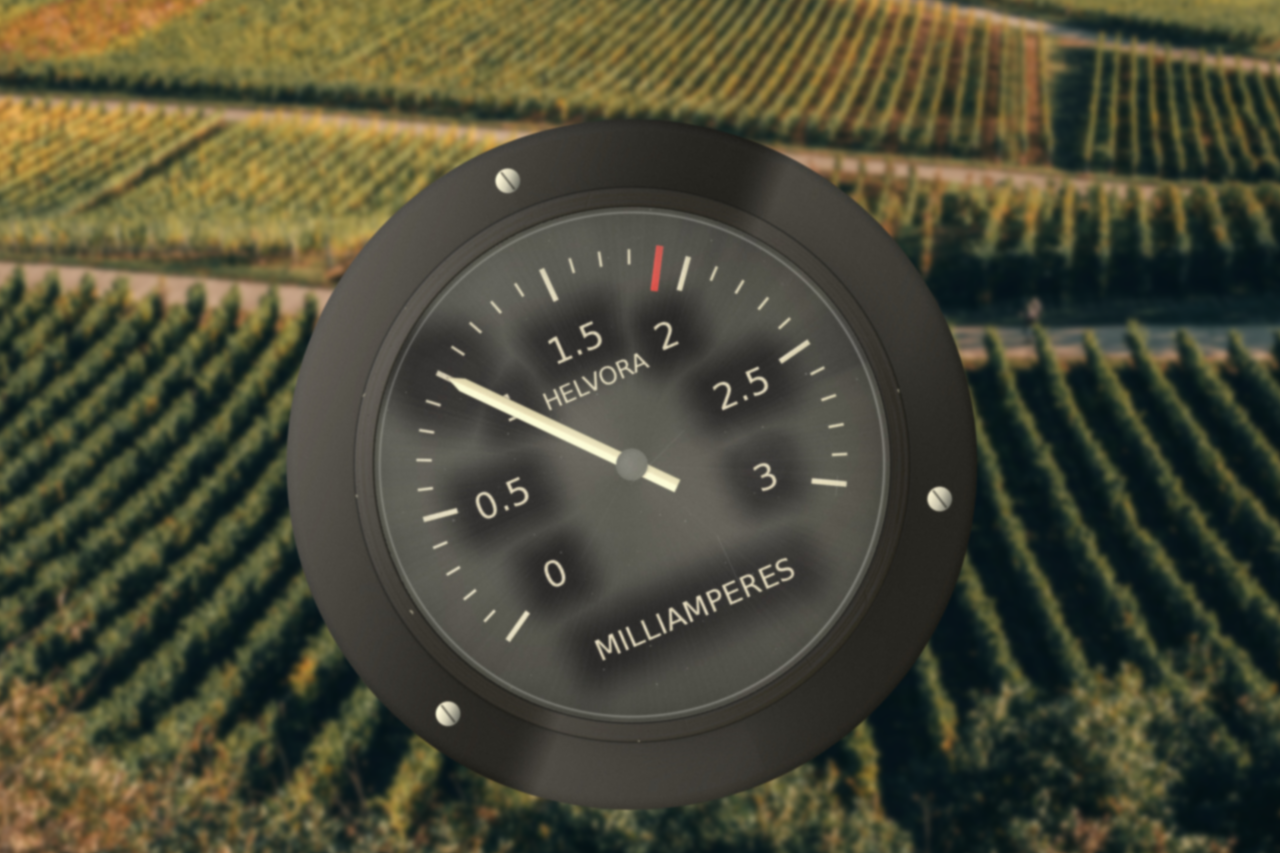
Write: 1; mA
